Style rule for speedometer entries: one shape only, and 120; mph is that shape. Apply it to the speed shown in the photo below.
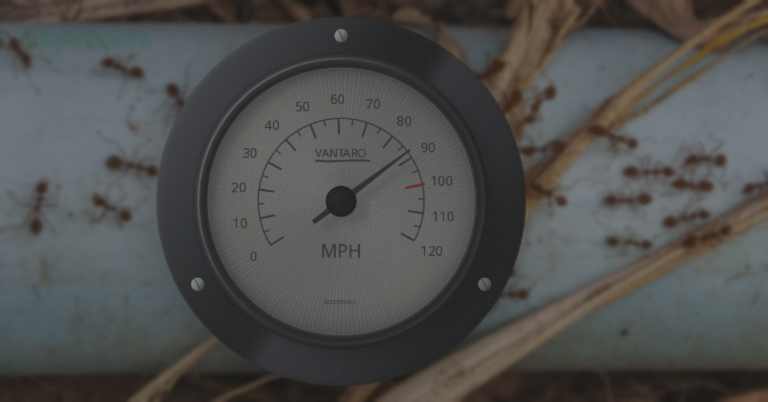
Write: 87.5; mph
